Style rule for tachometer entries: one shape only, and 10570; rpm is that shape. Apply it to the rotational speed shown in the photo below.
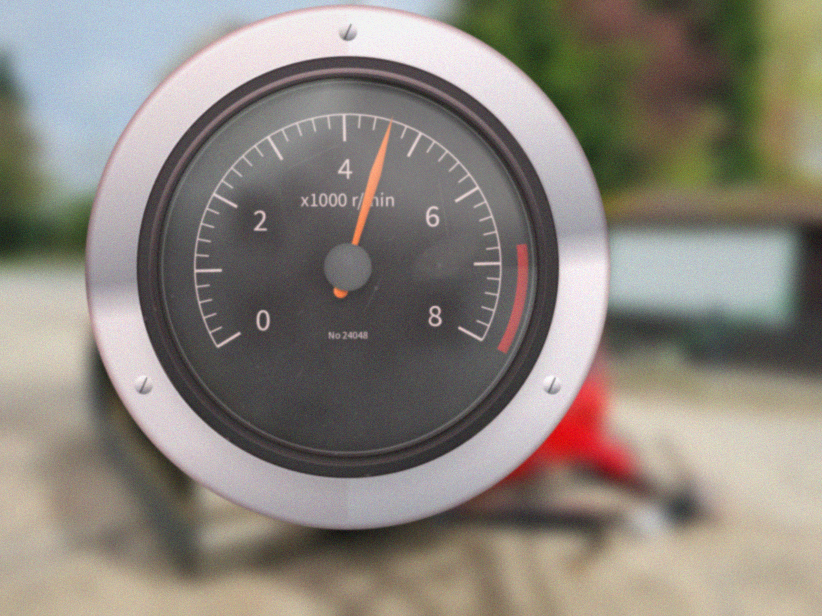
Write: 4600; rpm
